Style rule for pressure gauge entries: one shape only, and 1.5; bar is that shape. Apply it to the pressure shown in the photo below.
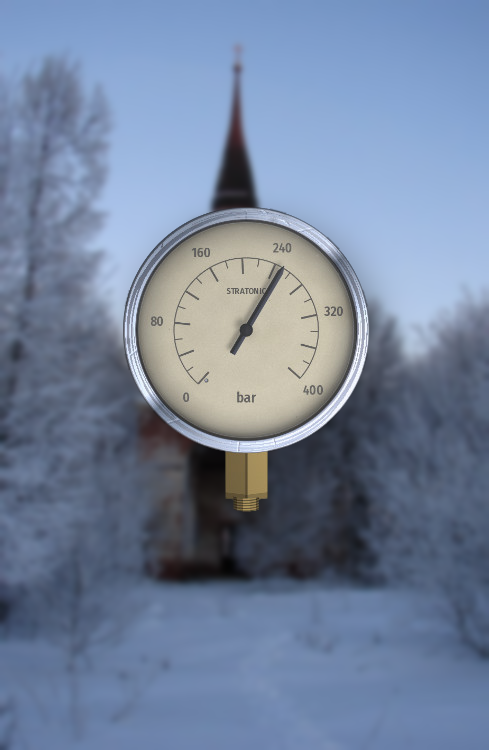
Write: 250; bar
